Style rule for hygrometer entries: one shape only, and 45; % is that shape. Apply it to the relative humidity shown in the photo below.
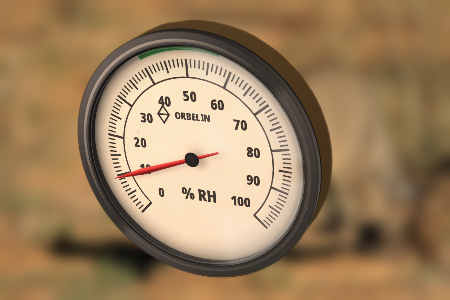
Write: 10; %
